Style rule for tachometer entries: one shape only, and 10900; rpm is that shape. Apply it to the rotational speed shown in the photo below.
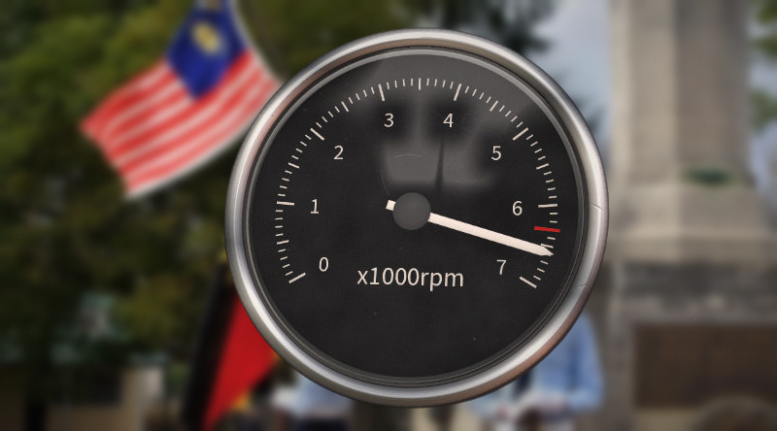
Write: 6600; rpm
